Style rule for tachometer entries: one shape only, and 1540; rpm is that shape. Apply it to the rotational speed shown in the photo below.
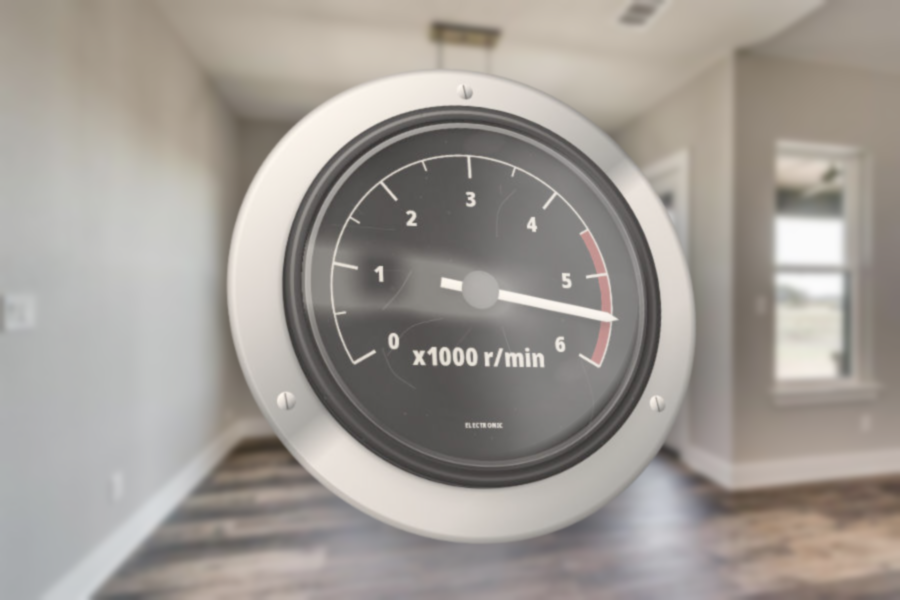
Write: 5500; rpm
